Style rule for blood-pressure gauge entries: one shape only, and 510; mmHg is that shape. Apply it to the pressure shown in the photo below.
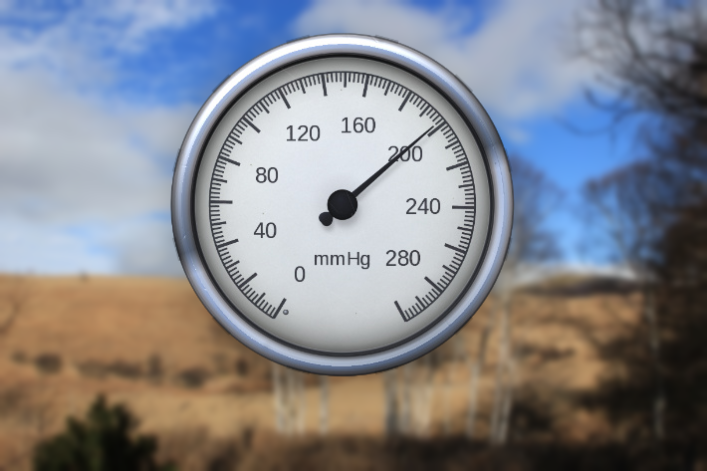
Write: 198; mmHg
